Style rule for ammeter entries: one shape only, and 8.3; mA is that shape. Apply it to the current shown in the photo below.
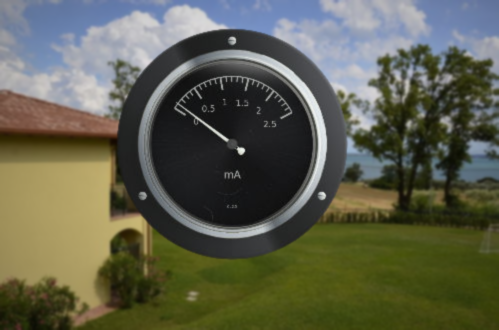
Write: 0.1; mA
